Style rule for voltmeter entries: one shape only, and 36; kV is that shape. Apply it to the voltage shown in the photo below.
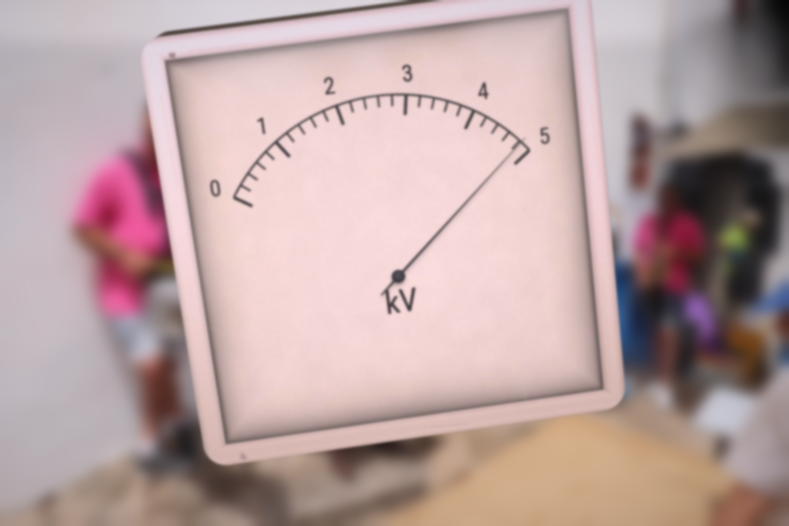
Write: 4.8; kV
